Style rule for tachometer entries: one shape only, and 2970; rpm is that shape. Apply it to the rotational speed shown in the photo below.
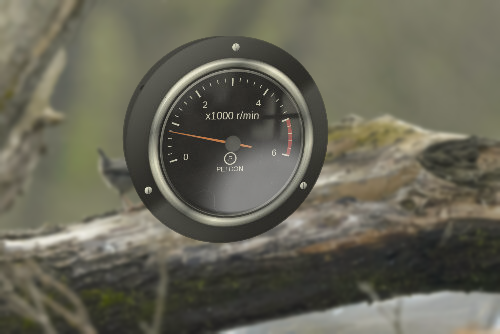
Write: 800; rpm
